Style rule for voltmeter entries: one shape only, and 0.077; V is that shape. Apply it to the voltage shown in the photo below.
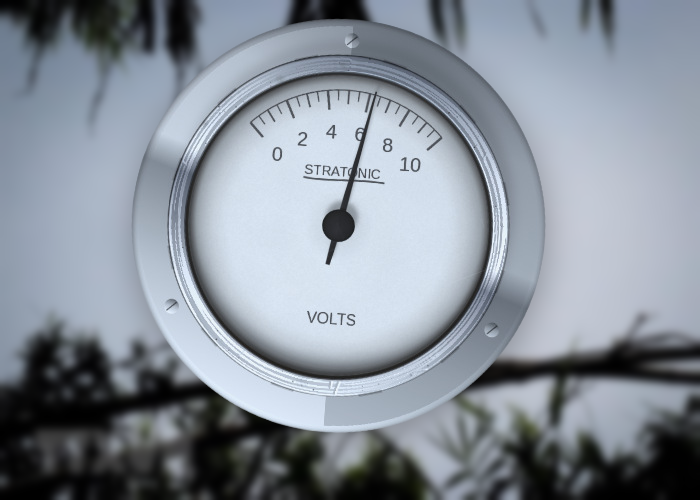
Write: 6.25; V
